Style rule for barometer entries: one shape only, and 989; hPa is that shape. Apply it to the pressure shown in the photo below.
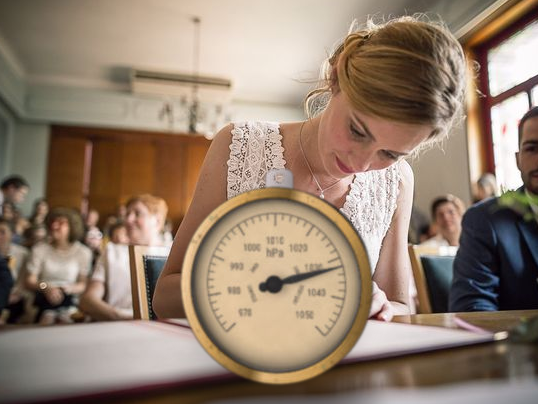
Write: 1032; hPa
